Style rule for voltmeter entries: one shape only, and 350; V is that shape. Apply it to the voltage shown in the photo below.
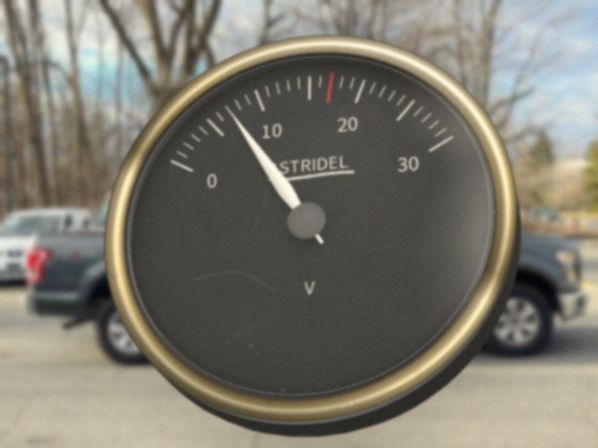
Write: 7; V
